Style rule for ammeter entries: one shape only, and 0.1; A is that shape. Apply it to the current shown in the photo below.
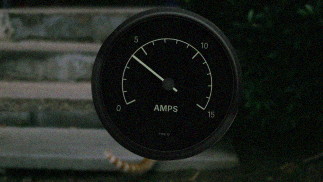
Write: 4; A
